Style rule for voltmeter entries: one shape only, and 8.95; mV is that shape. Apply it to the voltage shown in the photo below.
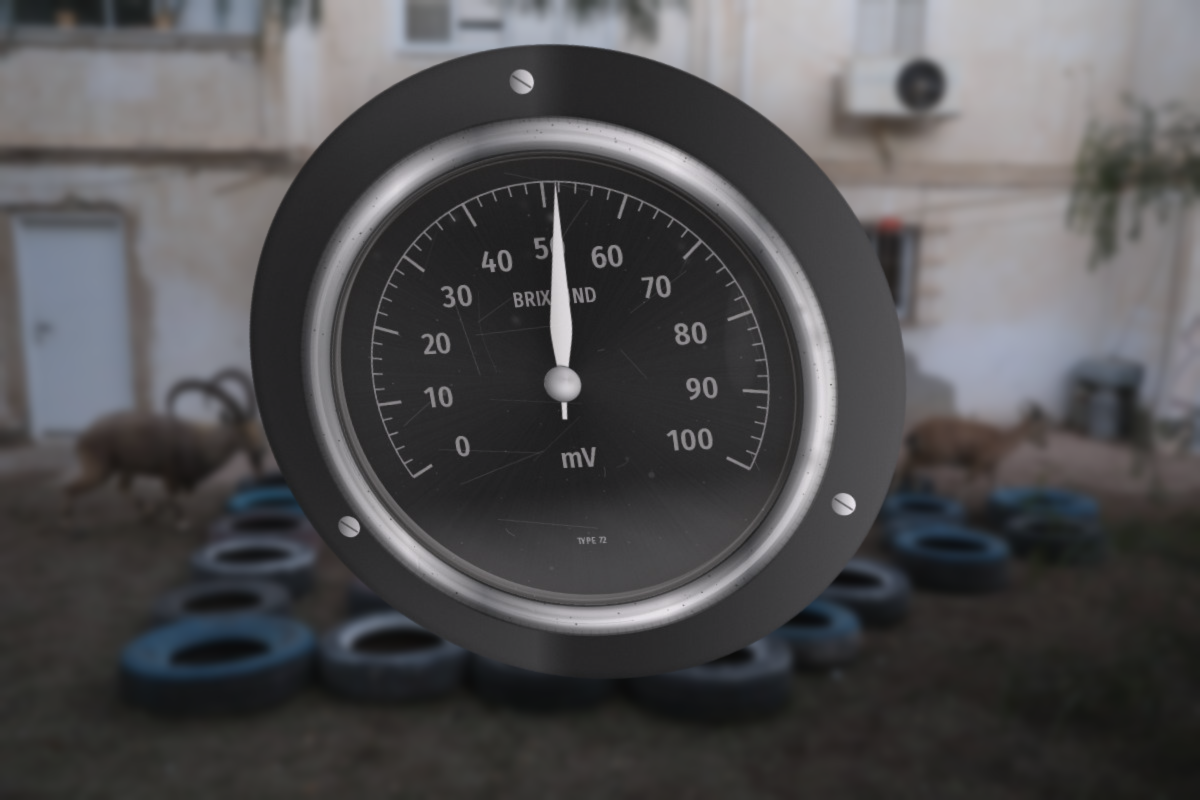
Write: 52; mV
